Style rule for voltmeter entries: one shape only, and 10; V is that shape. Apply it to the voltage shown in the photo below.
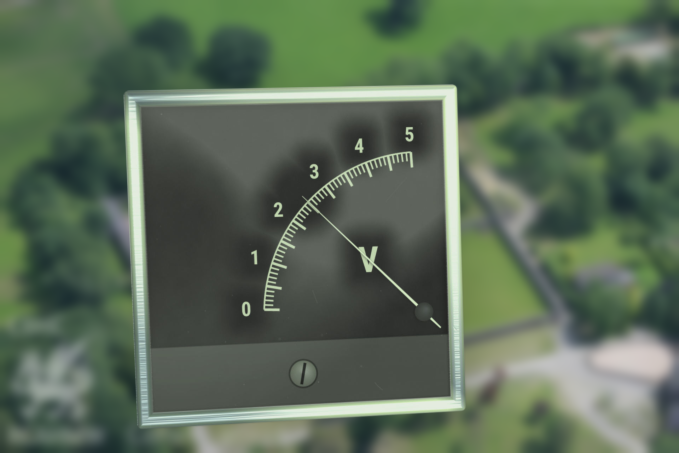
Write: 2.5; V
